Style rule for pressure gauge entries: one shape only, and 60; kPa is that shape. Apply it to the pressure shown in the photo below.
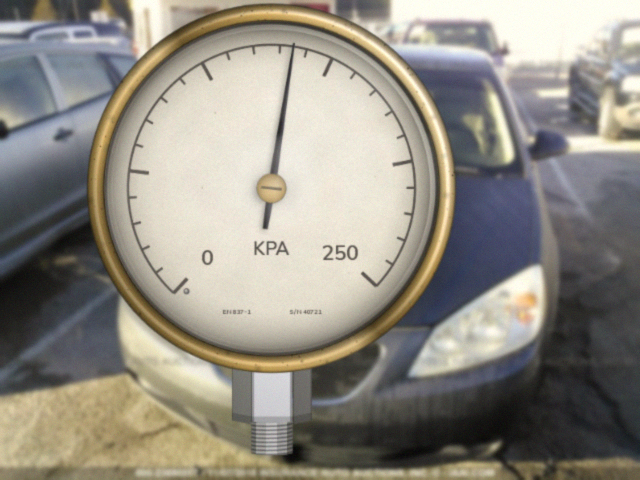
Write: 135; kPa
